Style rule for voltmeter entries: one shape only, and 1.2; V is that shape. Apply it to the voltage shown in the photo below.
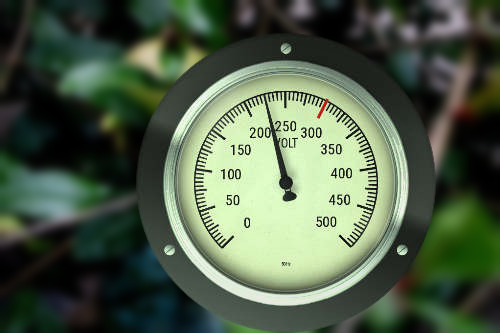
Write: 225; V
